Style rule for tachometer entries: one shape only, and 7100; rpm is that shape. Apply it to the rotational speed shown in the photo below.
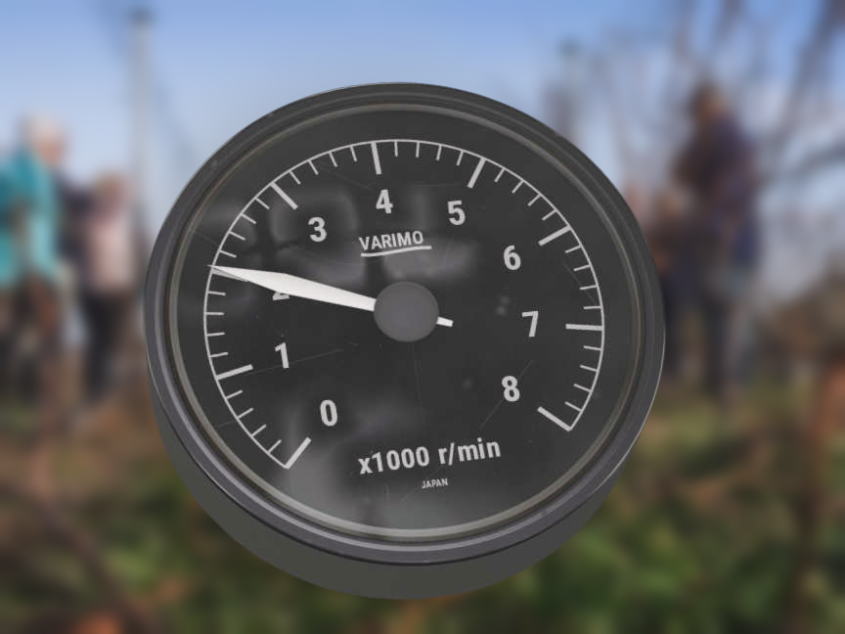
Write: 2000; rpm
